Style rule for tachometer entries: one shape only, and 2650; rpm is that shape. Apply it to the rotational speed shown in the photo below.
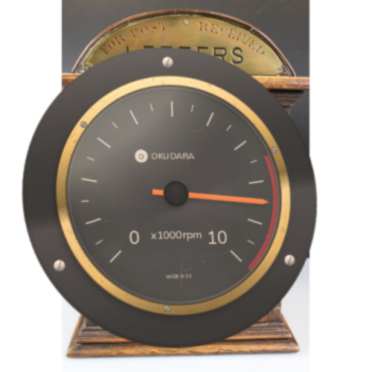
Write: 8500; rpm
